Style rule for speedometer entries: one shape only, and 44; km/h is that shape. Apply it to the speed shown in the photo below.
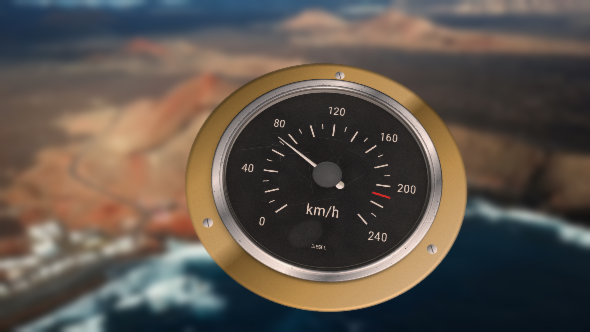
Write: 70; km/h
